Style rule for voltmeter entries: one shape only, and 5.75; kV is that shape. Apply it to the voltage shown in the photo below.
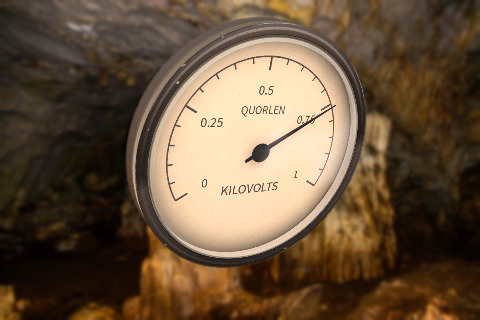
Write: 0.75; kV
